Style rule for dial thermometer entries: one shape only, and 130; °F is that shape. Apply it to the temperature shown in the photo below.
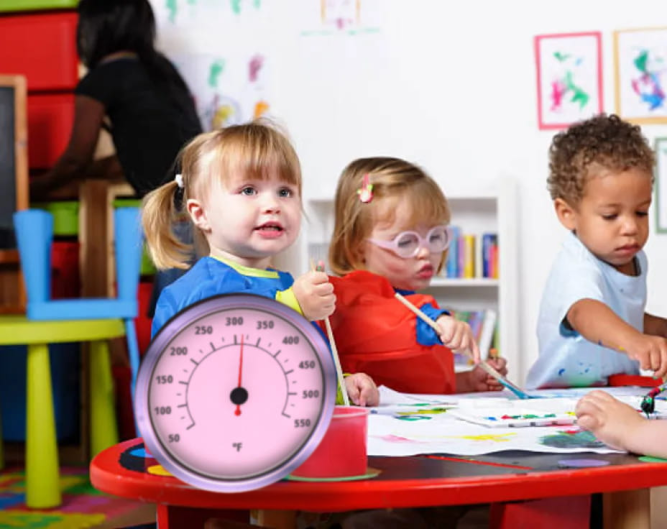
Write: 312.5; °F
